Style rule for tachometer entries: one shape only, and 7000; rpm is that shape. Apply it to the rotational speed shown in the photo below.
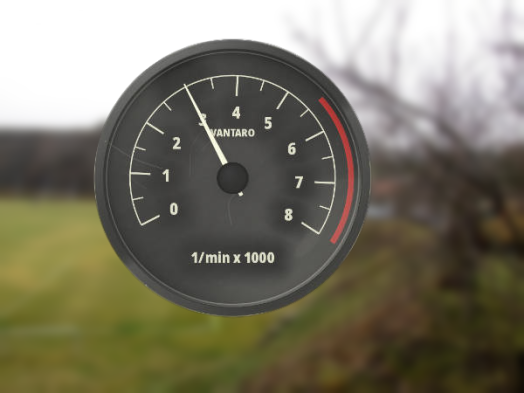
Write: 3000; rpm
